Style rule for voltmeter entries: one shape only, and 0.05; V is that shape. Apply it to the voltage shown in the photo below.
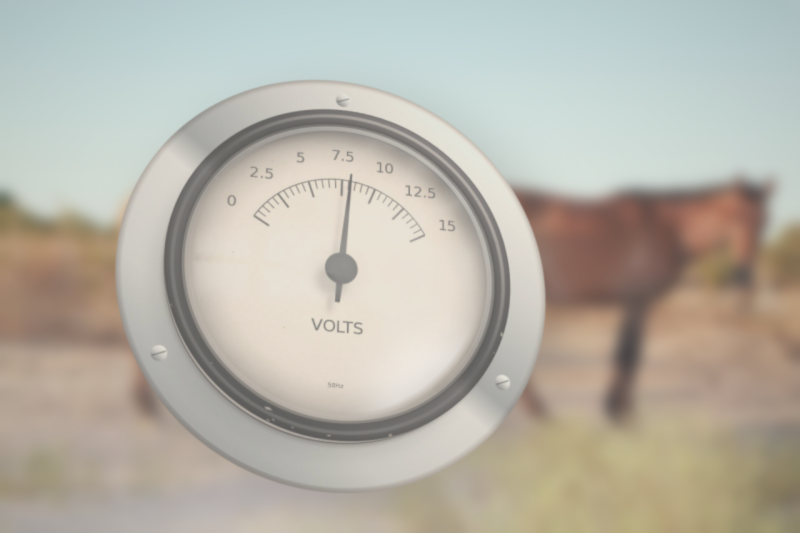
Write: 8; V
